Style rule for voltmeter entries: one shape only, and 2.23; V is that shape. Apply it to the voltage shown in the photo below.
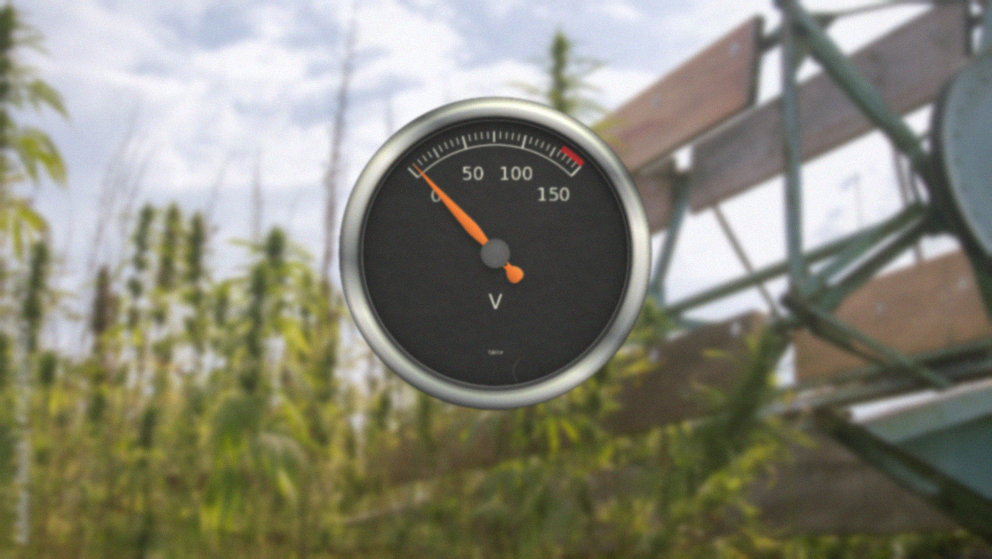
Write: 5; V
